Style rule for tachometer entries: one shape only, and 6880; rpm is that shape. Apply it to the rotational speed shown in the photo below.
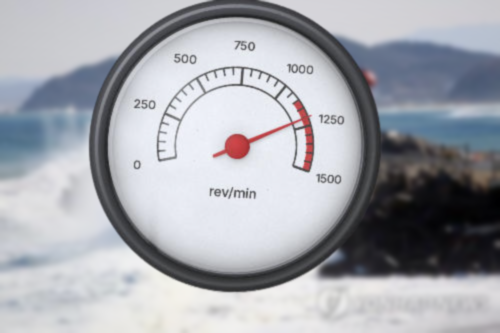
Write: 1200; rpm
